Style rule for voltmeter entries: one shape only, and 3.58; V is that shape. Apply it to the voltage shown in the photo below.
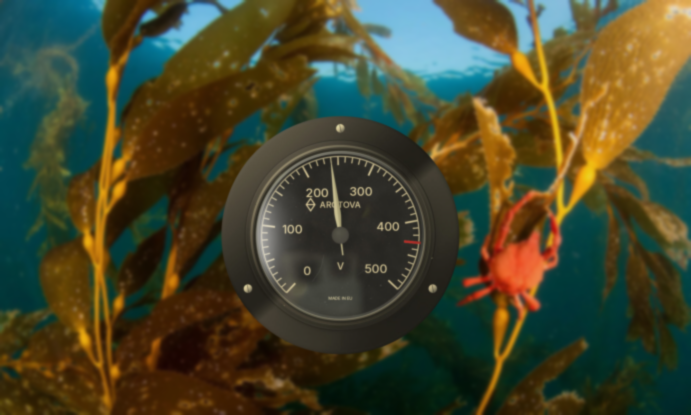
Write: 240; V
